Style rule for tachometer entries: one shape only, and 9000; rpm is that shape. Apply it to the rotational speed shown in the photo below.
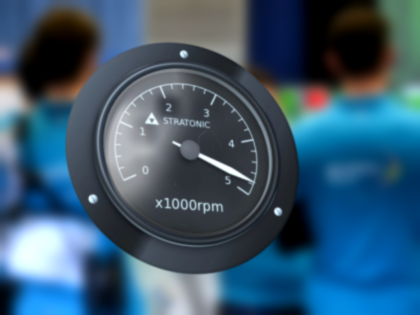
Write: 4800; rpm
